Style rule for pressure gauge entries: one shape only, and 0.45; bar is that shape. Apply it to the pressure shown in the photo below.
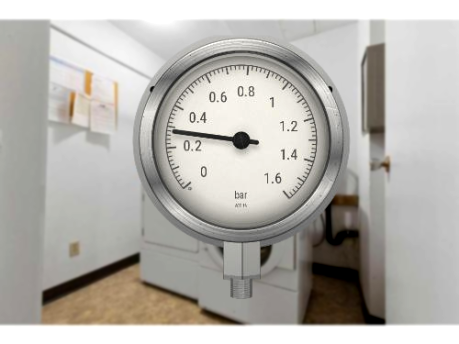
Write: 0.28; bar
